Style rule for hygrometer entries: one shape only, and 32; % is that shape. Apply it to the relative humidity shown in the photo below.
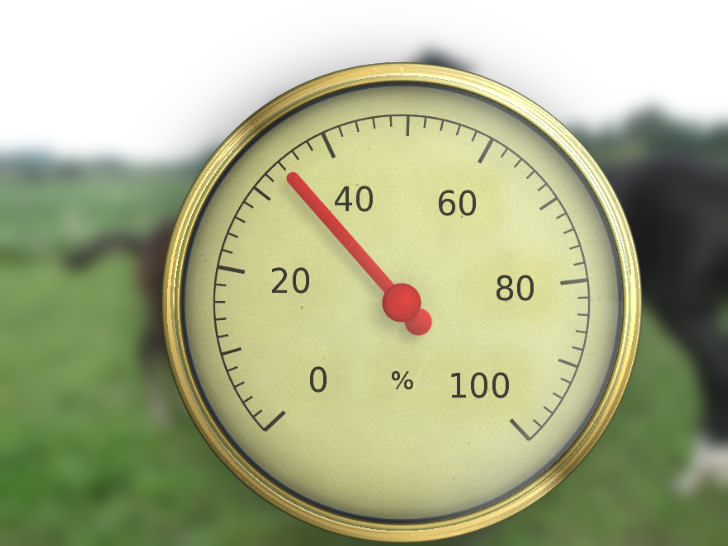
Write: 34; %
